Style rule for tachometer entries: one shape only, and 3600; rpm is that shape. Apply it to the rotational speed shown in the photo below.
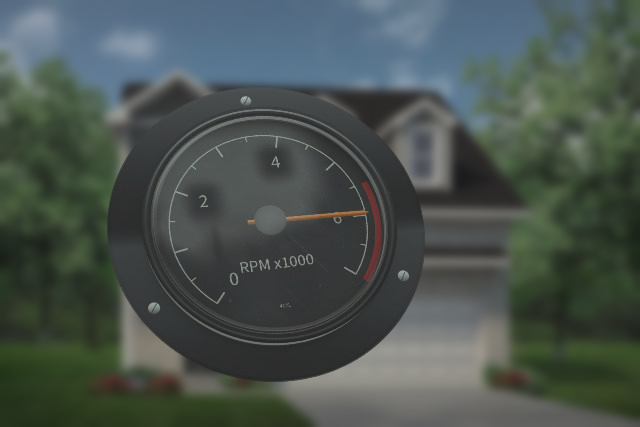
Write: 6000; rpm
